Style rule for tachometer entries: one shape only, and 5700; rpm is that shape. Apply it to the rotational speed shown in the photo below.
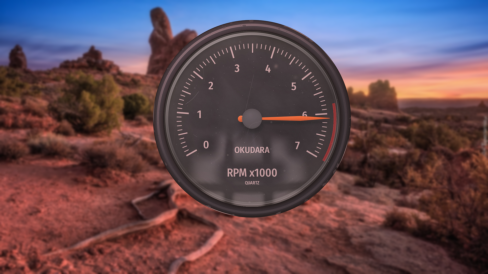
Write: 6100; rpm
